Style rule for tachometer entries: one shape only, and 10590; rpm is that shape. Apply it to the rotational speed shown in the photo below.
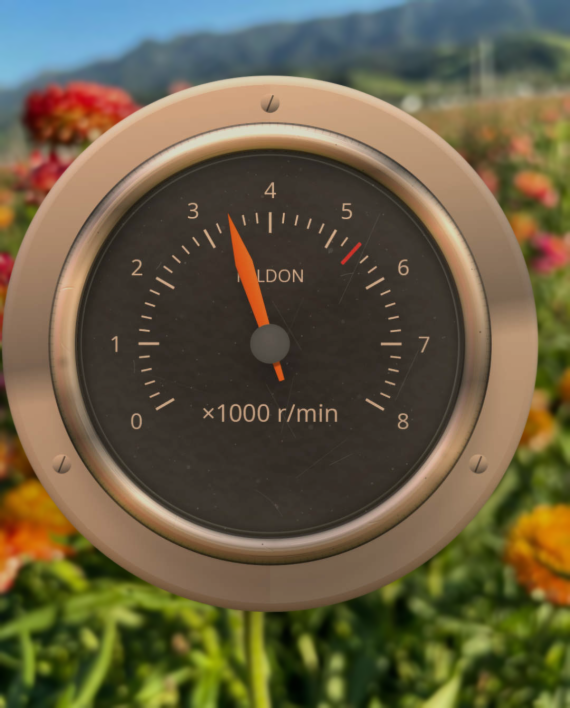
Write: 3400; rpm
